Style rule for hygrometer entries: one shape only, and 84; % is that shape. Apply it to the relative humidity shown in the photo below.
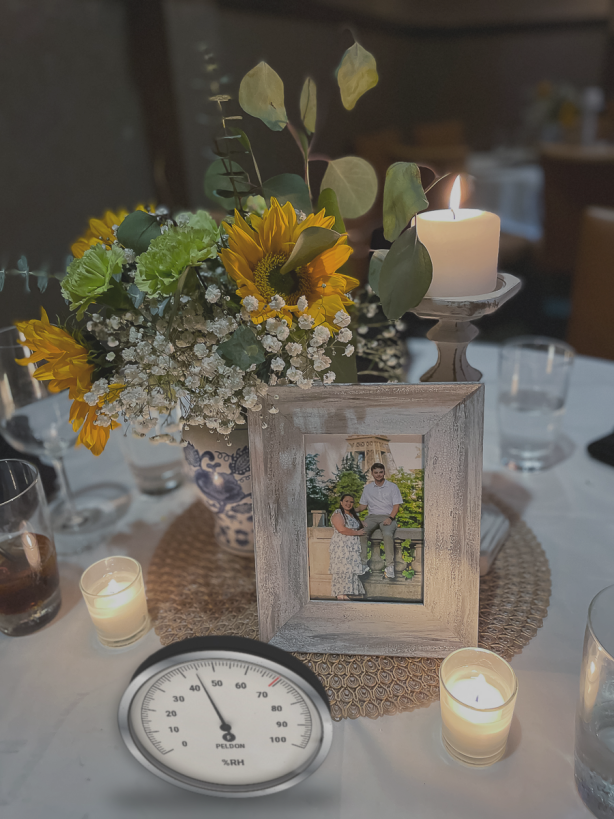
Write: 45; %
